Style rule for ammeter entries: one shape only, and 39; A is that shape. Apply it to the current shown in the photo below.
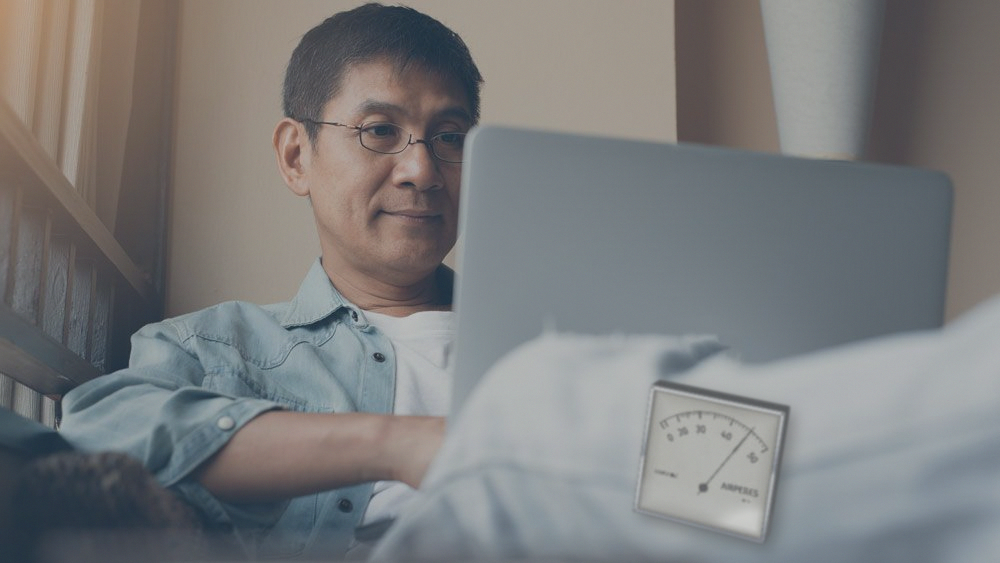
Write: 45; A
